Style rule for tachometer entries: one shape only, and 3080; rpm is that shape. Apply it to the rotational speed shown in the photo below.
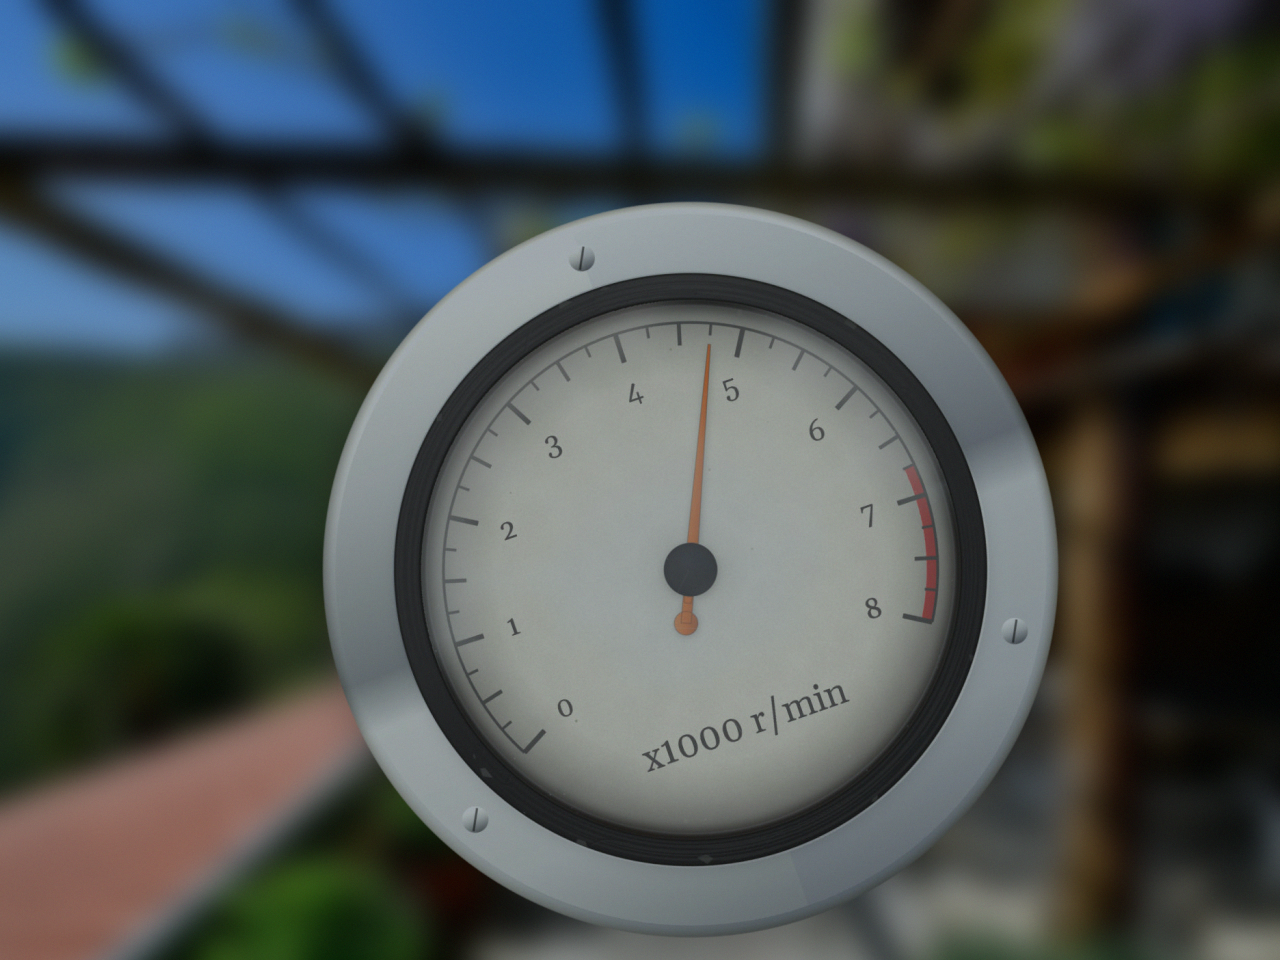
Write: 4750; rpm
